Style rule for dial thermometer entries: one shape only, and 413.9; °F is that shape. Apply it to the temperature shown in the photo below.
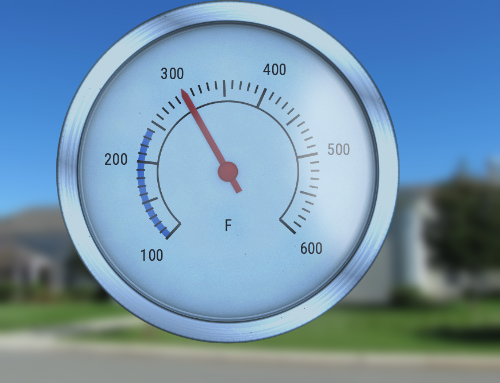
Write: 300; °F
